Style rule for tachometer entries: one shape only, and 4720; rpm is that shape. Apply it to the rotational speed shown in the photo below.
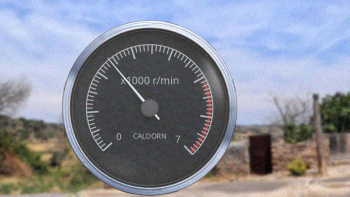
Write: 2400; rpm
